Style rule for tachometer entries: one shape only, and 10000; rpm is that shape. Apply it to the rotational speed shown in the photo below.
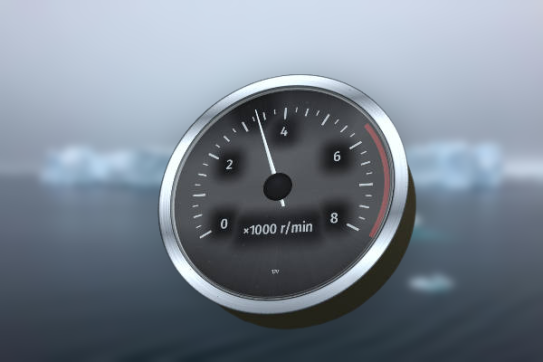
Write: 3375; rpm
